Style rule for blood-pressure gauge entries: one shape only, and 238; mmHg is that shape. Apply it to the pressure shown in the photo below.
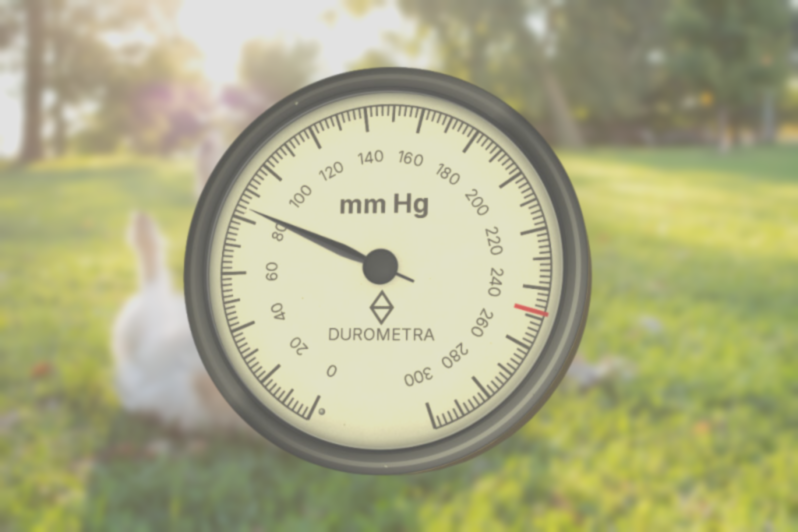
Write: 84; mmHg
